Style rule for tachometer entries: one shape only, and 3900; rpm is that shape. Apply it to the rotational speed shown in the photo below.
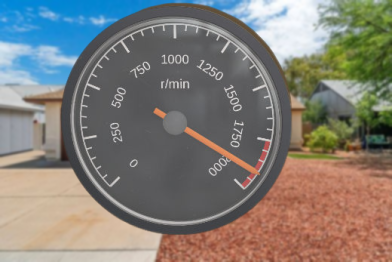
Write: 1900; rpm
